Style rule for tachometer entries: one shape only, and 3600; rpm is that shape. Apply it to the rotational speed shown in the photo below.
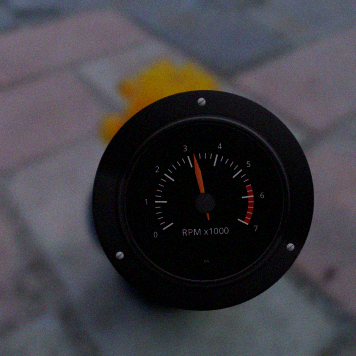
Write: 3200; rpm
